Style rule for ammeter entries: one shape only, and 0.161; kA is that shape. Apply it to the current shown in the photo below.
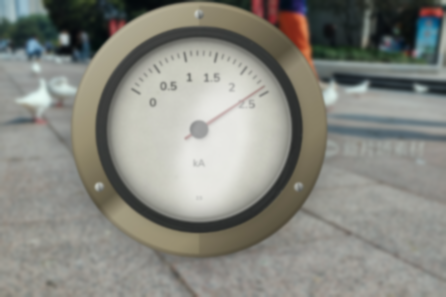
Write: 2.4; kA
